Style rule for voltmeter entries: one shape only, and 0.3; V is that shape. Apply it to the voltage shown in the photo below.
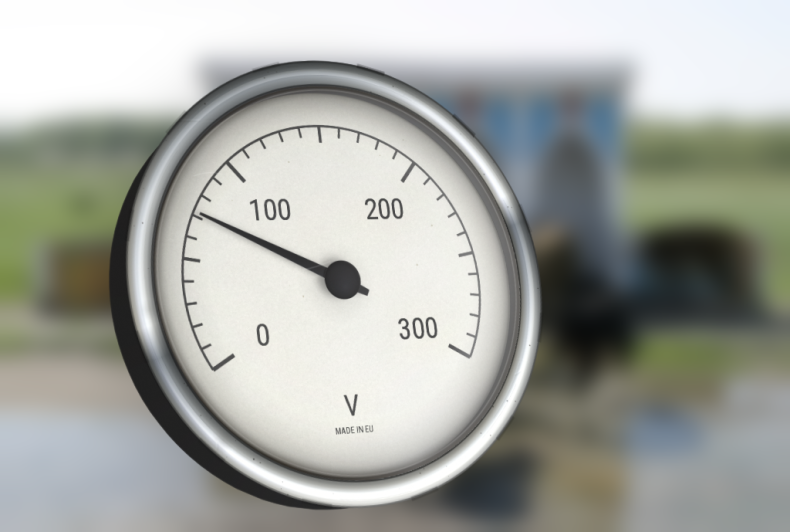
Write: 70; V
